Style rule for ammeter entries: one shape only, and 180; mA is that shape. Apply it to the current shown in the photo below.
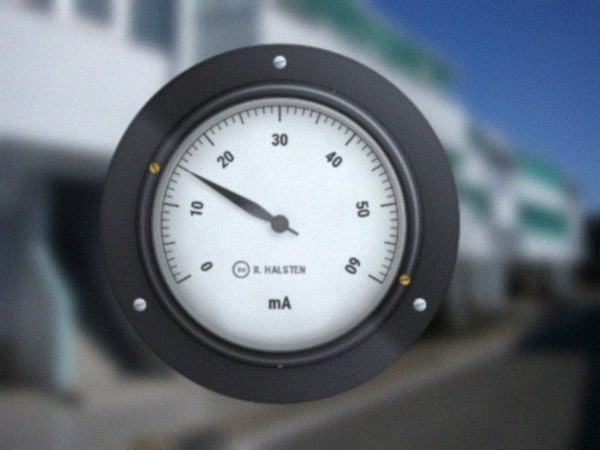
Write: 15; mA
